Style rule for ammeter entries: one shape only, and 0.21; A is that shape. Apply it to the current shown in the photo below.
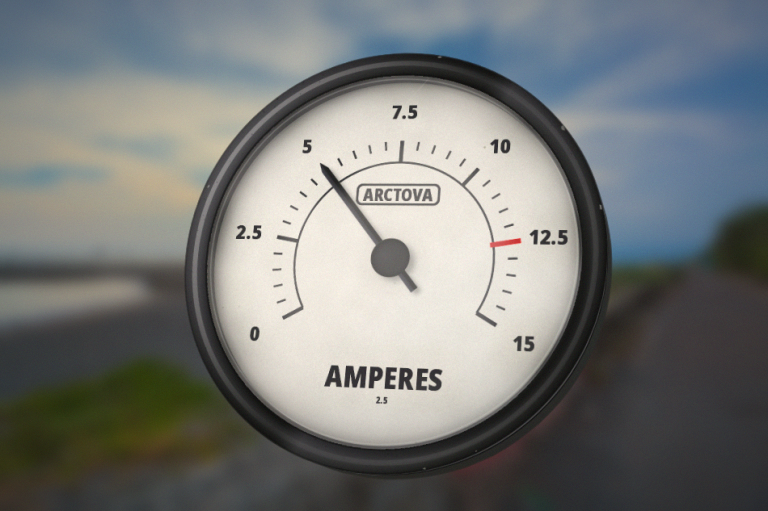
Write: 5; A
